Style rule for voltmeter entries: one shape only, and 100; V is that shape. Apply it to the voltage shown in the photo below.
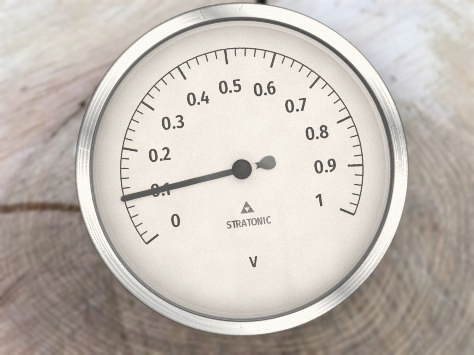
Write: 0.1; V
